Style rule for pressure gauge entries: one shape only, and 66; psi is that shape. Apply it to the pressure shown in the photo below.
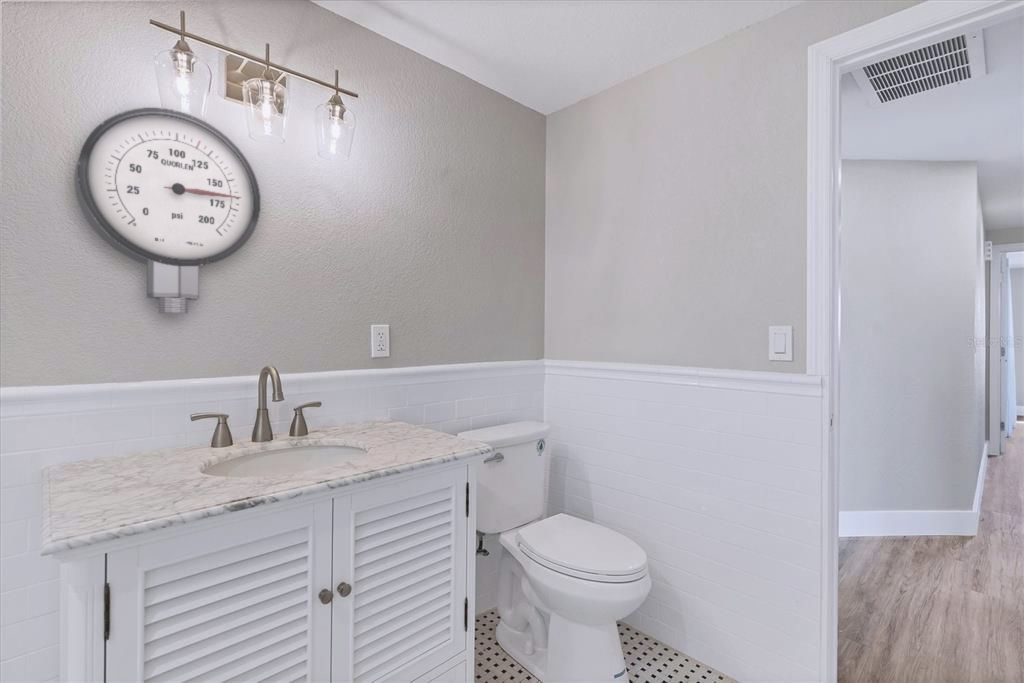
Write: 165; psi
